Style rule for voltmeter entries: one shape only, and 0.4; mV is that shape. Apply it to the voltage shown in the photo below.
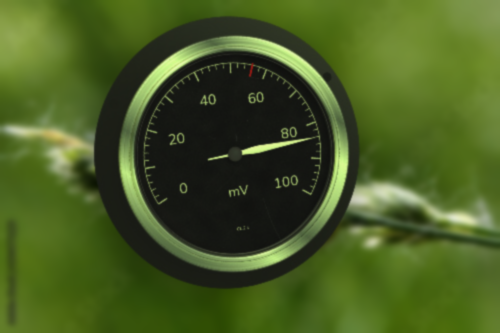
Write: 84; mV
